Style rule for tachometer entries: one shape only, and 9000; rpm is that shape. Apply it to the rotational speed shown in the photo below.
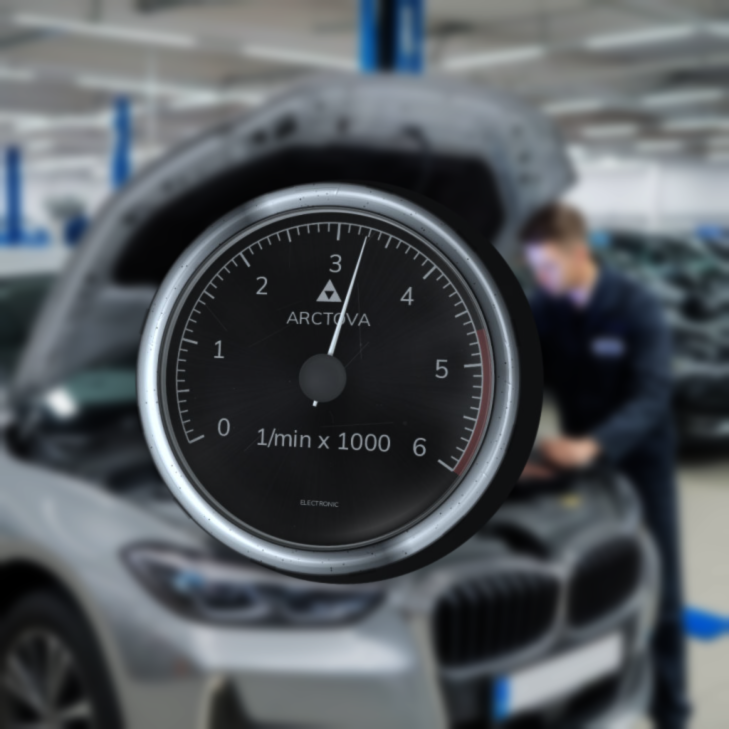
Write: 3300; rpm
